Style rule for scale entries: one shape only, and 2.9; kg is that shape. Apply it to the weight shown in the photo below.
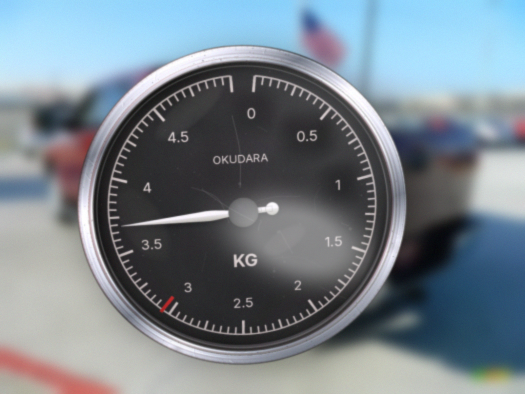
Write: 3.7; kg
